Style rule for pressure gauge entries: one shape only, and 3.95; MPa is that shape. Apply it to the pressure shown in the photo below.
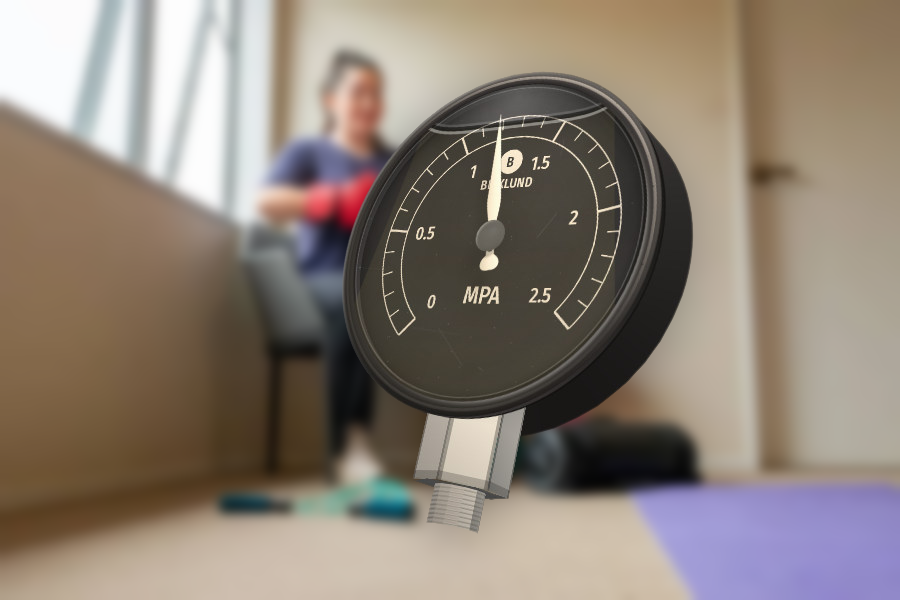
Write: 1.2; MPa
